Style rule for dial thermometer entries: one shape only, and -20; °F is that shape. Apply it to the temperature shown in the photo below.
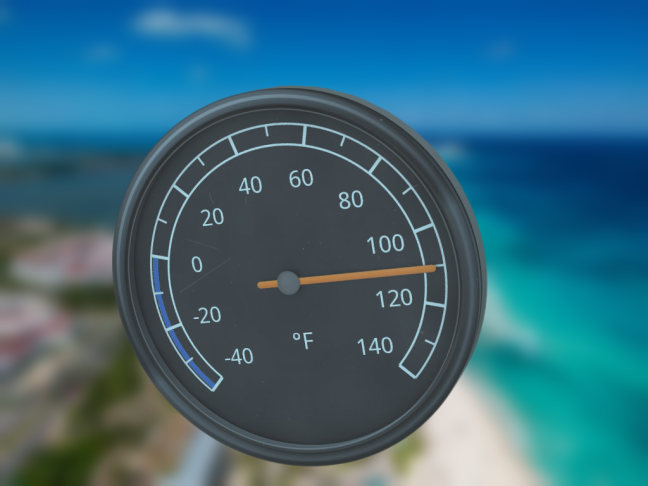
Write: 110; °F
